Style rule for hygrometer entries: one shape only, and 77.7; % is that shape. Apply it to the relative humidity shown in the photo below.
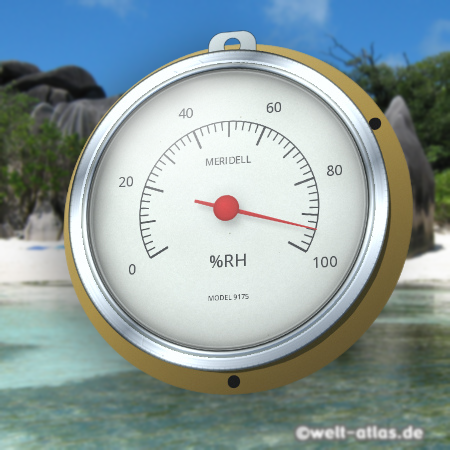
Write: 94; %
